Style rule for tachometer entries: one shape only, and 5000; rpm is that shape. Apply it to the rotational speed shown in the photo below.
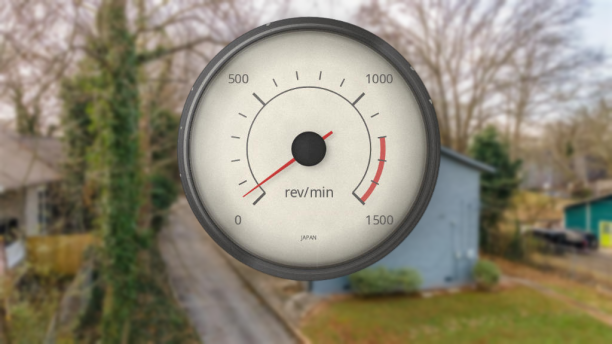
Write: 50; rpm
